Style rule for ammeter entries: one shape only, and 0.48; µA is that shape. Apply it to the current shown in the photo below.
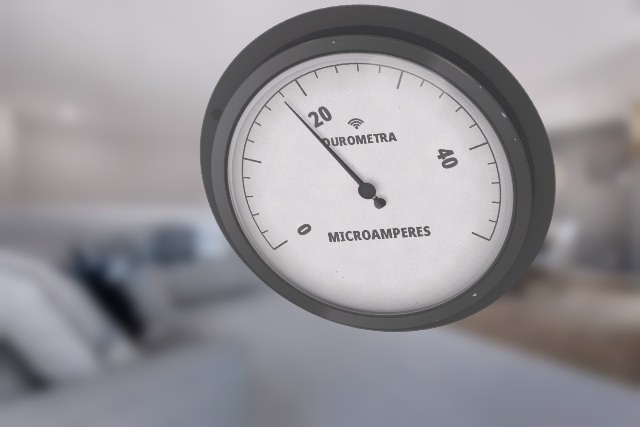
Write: 18; µA
